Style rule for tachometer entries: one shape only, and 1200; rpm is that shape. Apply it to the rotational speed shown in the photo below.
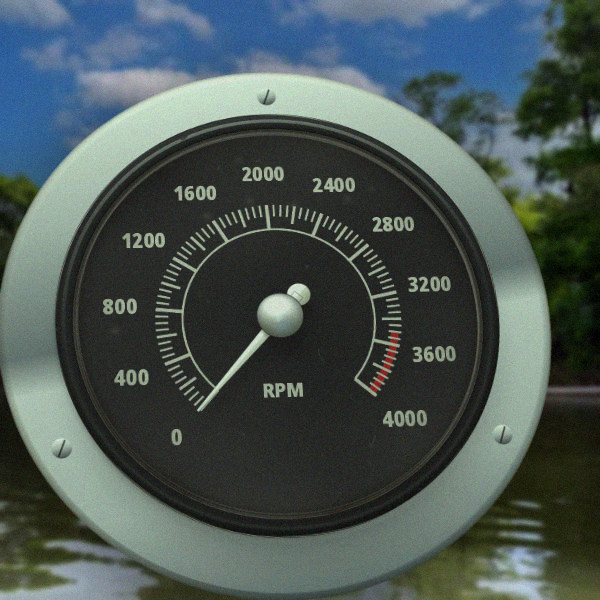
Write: 0; rpm
